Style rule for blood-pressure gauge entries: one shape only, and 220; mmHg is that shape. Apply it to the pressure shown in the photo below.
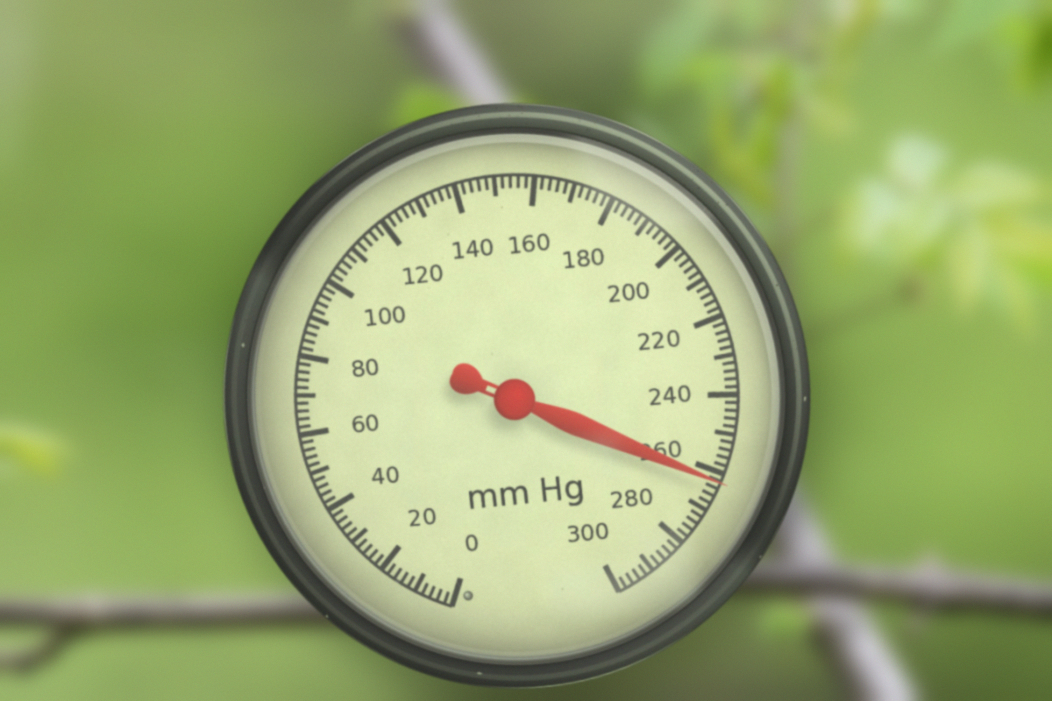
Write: 262; mmHg
